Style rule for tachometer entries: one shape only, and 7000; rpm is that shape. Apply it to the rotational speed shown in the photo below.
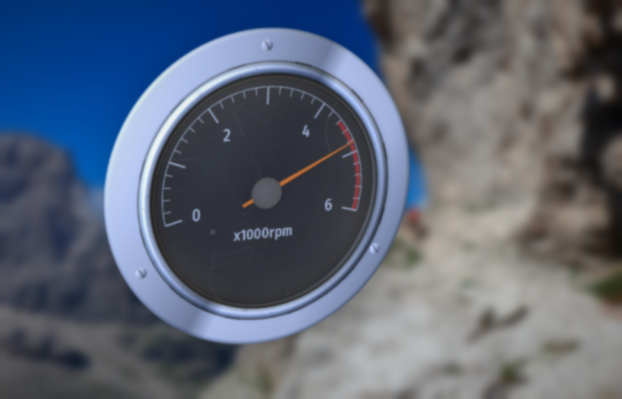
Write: 4800; rpm
